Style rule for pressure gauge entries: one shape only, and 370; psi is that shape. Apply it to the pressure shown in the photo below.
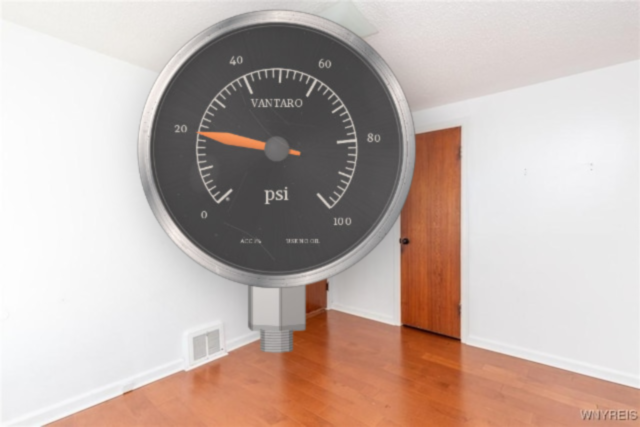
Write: 20; psi
